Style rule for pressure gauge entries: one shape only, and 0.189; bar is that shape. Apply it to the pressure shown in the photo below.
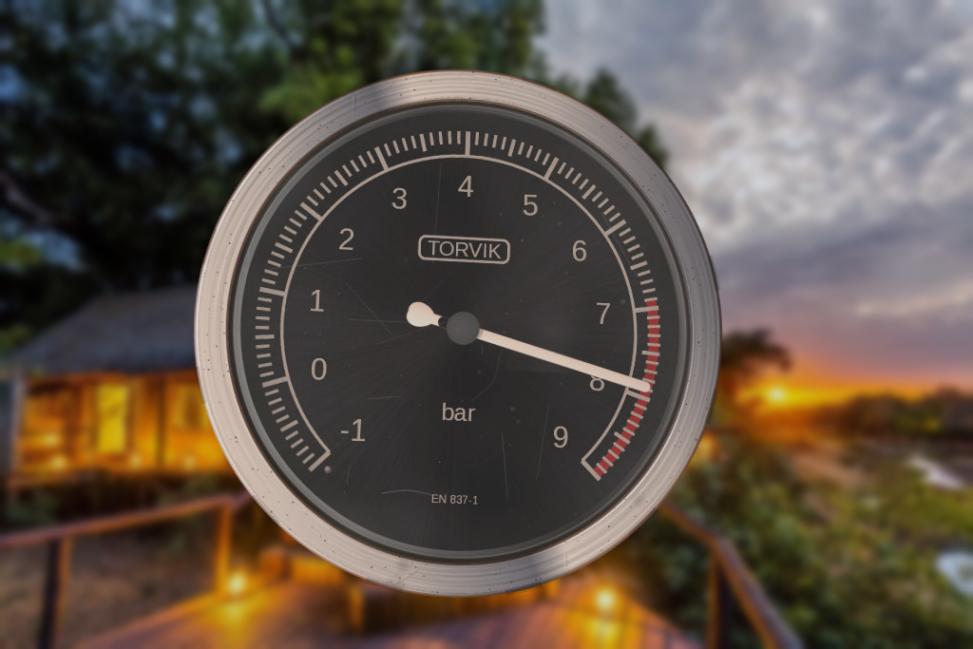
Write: 7.9; bar
